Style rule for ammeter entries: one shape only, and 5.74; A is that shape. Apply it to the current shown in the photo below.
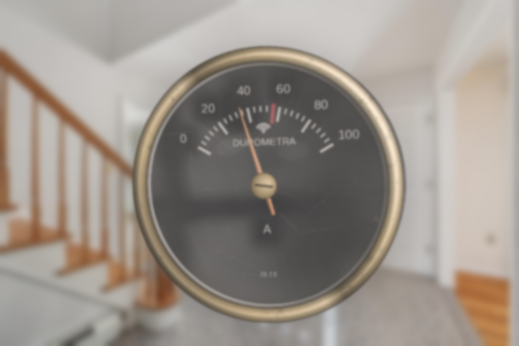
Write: 36; A
